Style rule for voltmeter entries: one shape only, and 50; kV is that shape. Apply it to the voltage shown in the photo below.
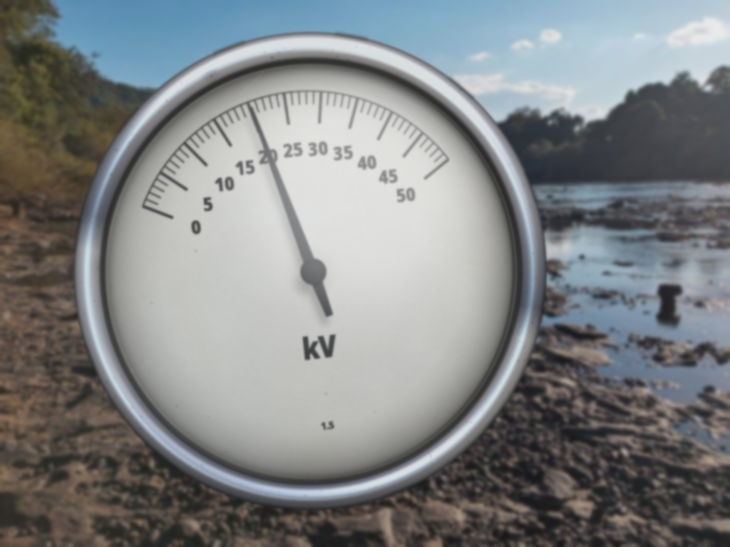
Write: 20; kV
